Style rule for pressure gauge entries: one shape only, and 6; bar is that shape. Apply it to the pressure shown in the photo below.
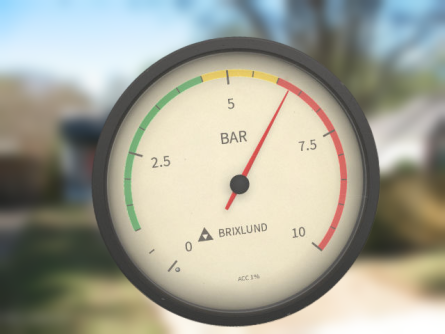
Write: 6.25; bar
